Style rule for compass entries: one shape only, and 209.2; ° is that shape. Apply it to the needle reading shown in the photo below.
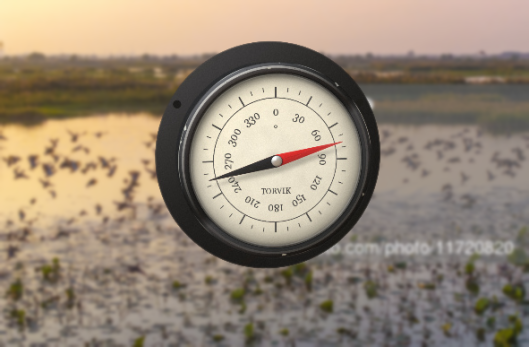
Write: 75; °
